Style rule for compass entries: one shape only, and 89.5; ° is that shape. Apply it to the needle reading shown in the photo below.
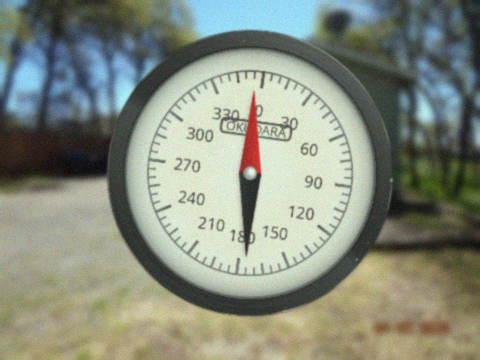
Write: 355; °
